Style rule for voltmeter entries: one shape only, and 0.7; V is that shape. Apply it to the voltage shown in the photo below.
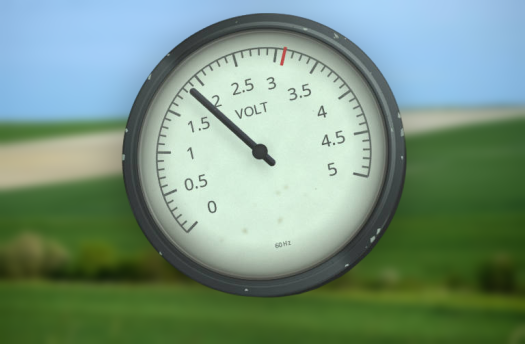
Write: 1.85; V
